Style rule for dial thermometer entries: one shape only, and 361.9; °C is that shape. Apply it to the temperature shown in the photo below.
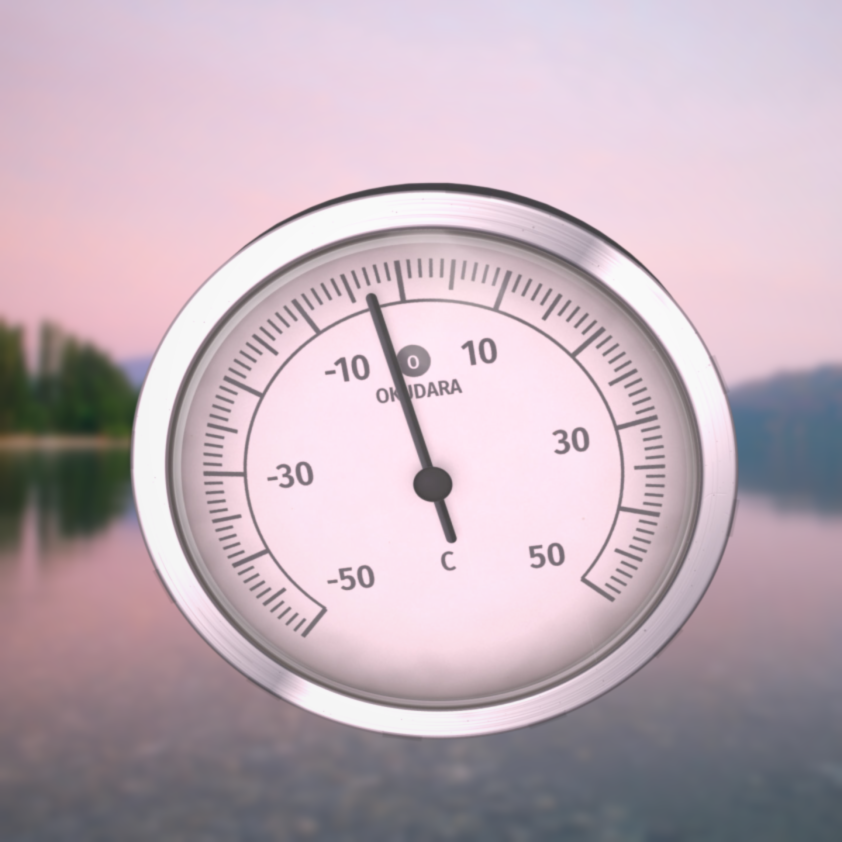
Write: -3; °C
